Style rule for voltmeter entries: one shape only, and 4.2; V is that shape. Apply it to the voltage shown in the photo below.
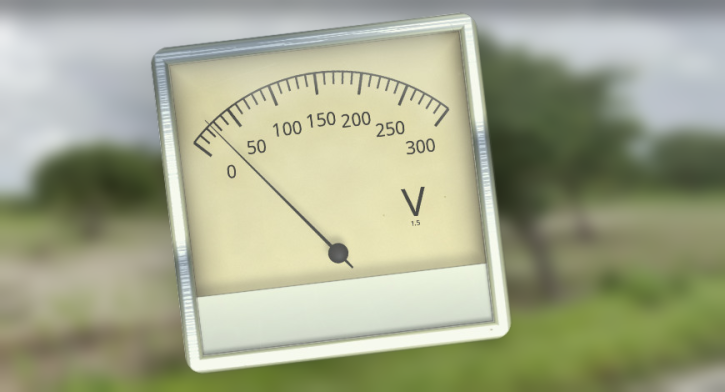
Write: 25; V
